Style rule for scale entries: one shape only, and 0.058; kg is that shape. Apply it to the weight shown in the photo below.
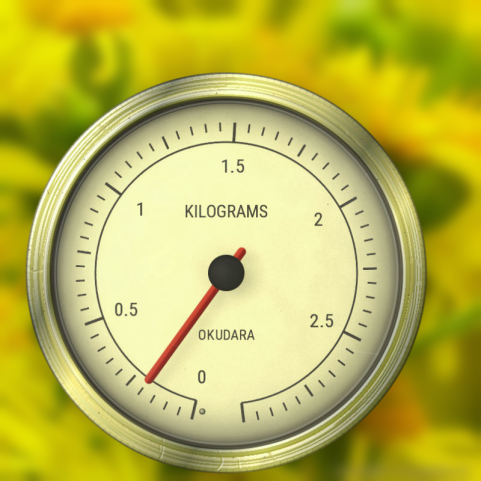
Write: 0.2; kg
